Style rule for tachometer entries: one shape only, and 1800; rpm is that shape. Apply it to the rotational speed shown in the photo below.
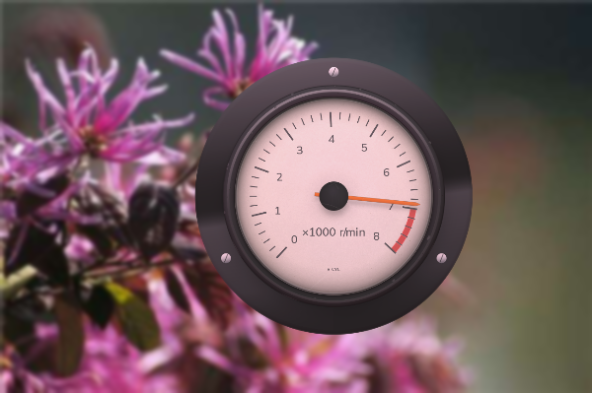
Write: 6900; rpm
